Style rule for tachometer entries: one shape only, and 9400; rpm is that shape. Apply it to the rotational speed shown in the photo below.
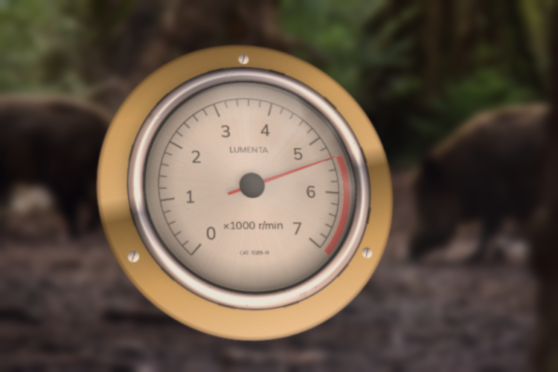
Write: 5400; rpm
